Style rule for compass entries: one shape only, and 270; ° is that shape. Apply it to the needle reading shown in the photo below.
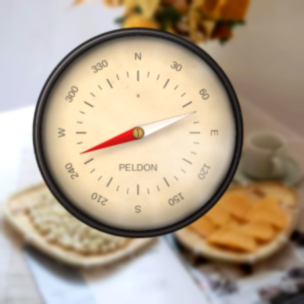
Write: 250; °
